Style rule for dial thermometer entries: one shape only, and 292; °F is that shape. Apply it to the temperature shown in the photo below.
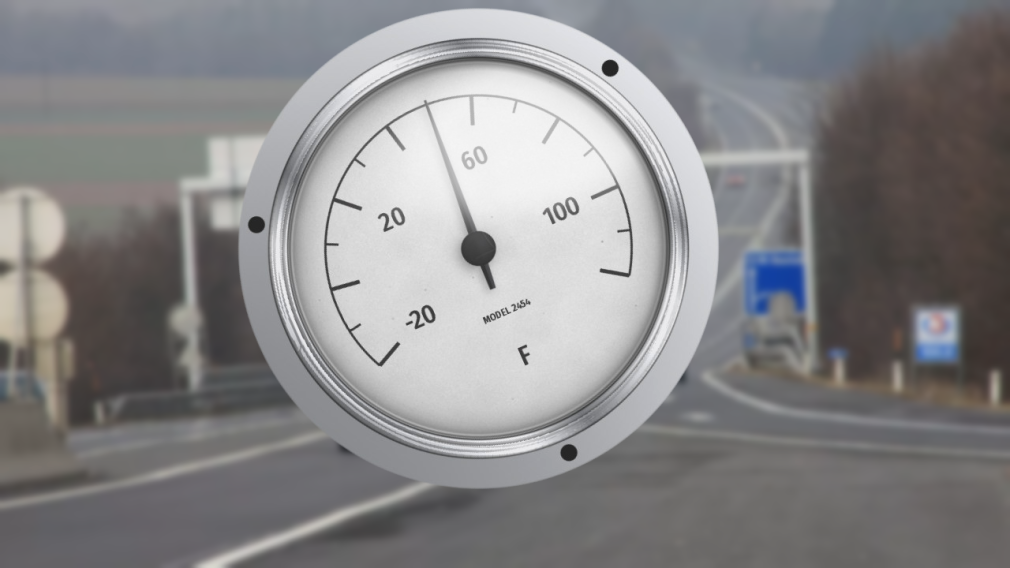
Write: 50; °F
